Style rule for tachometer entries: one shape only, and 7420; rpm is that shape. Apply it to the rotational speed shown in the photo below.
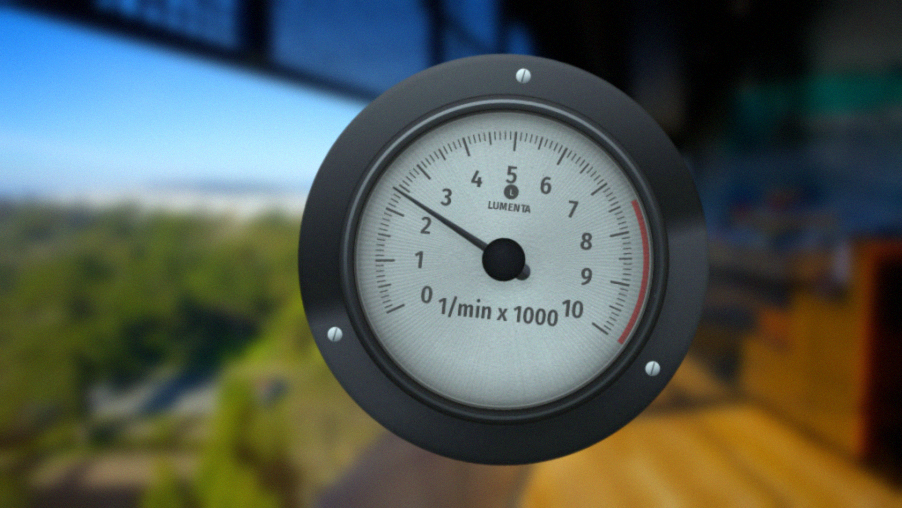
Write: 2400; rpm
